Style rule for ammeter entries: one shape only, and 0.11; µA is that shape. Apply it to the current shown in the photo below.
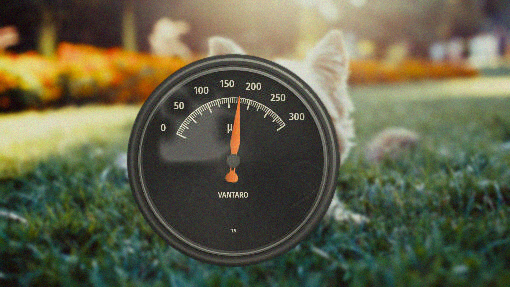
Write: 175; µA
